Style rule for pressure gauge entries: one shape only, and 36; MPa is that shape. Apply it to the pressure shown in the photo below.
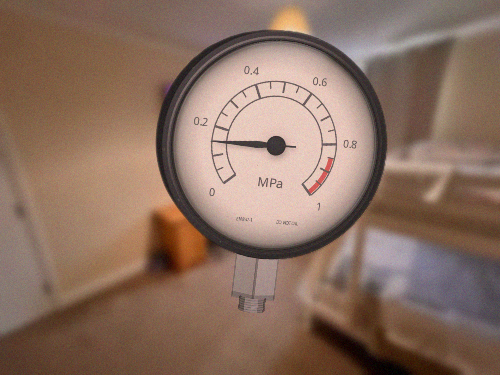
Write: 0.15; MPa
